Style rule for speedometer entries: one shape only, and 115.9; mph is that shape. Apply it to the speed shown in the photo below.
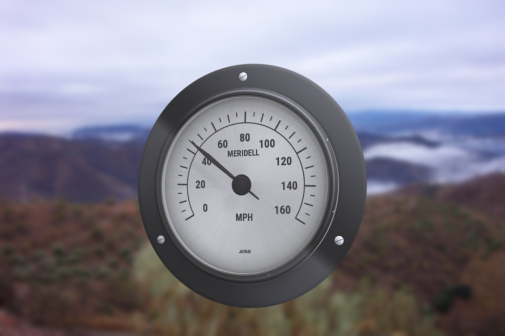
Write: 45; mph
